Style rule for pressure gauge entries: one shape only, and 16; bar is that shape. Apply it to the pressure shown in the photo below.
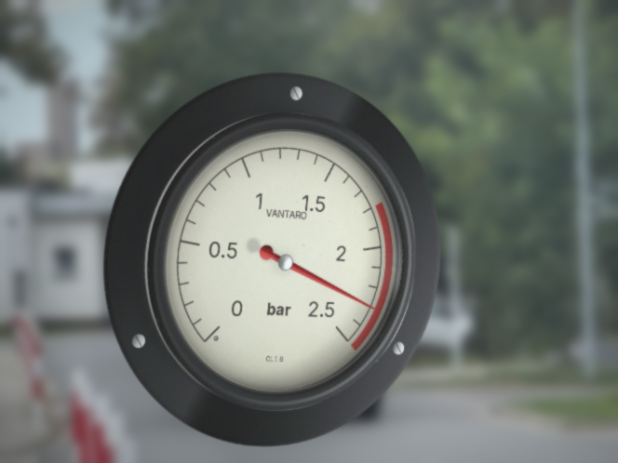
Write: 2.3; bar
